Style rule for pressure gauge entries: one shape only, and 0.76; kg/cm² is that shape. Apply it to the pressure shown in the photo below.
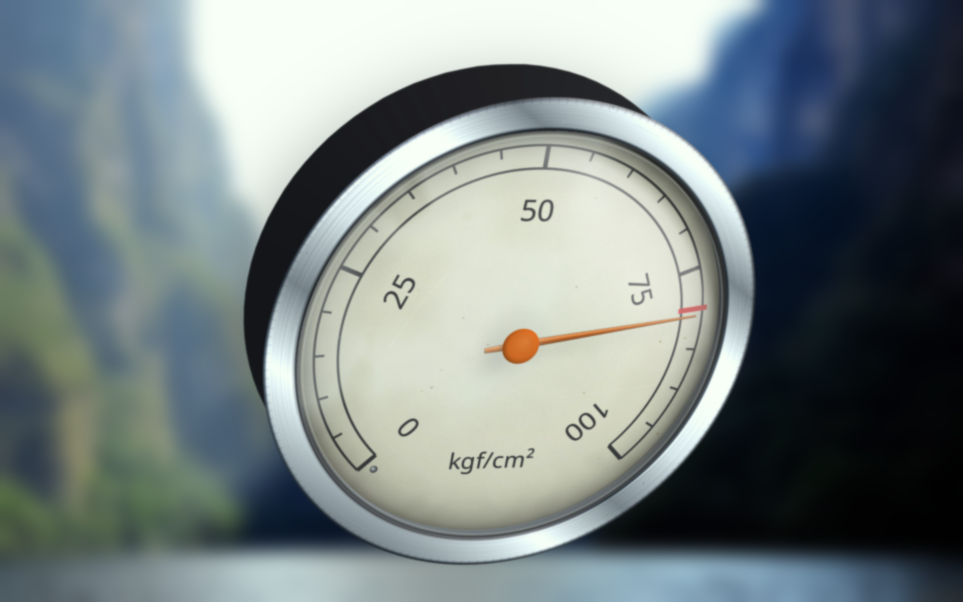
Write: 80; kg/cm²
